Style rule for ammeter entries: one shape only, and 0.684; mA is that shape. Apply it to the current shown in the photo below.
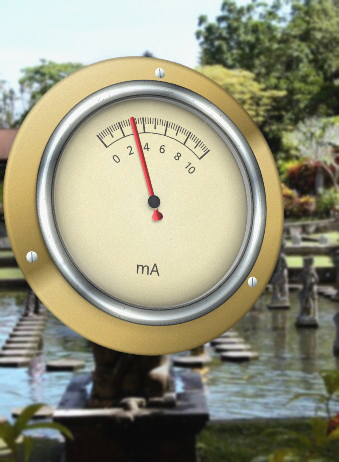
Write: 3; mA
